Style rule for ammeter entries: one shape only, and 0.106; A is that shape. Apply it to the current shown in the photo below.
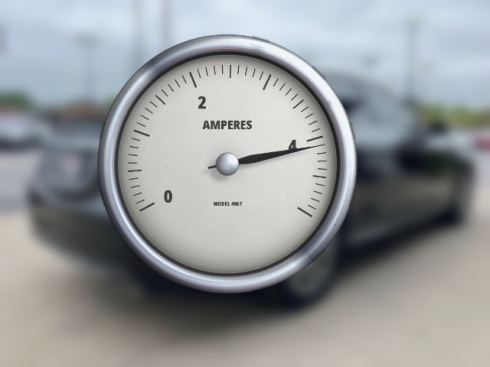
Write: 4.1; A
